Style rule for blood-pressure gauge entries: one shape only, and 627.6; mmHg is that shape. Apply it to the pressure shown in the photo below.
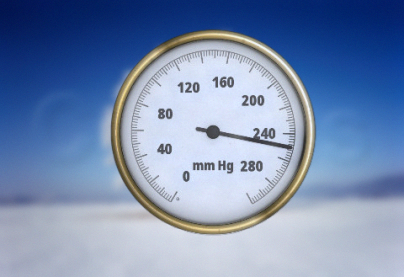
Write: 250; mmHg
